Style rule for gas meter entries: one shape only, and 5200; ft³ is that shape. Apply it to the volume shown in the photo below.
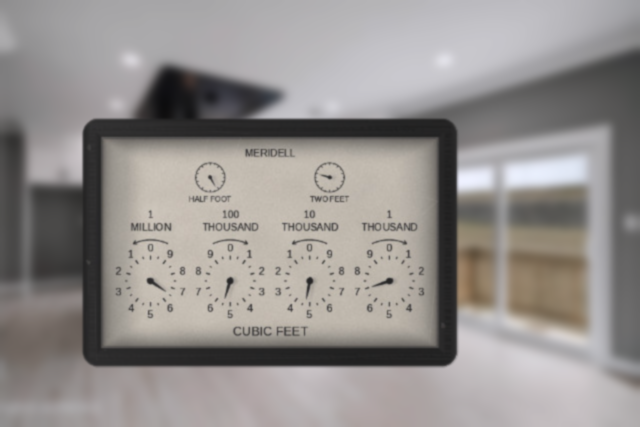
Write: 654700; ft³
